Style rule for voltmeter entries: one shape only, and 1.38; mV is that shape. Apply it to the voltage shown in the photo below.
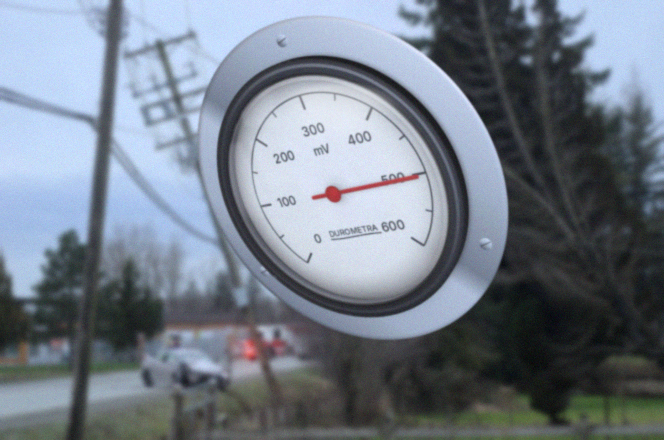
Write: 500; mV
